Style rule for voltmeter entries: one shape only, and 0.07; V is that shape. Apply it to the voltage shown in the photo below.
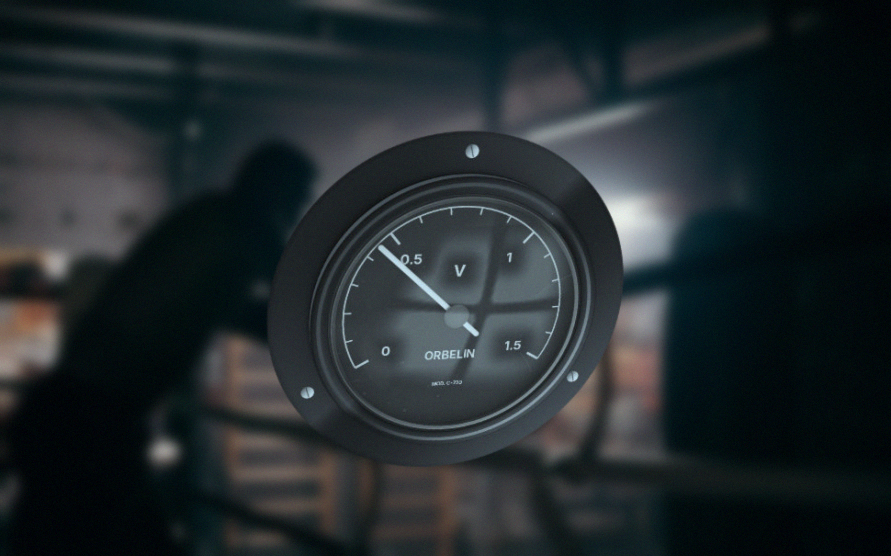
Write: 0.45; V
